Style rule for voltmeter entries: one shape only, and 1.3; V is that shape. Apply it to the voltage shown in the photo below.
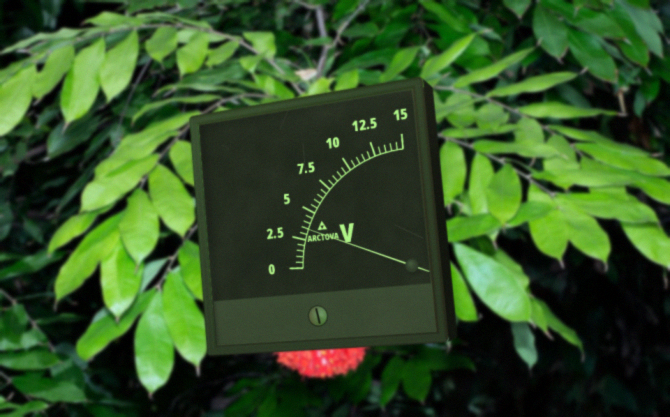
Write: 3.5; V
